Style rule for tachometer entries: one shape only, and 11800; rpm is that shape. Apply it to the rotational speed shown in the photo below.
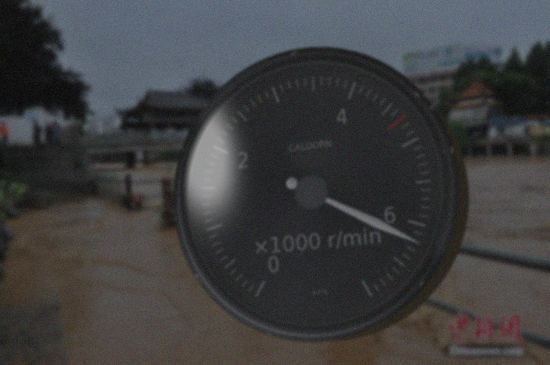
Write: 6200; rpm
